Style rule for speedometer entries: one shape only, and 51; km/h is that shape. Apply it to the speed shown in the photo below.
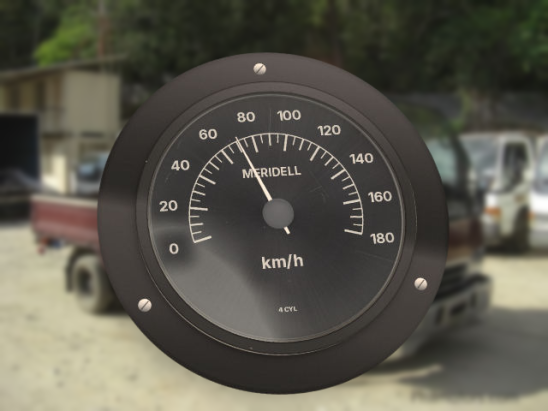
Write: 70; km/h
